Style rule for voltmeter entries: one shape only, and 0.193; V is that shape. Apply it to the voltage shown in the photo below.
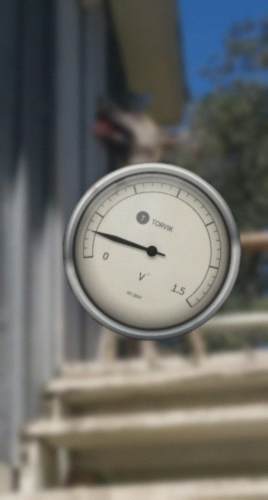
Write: 0.15; V
